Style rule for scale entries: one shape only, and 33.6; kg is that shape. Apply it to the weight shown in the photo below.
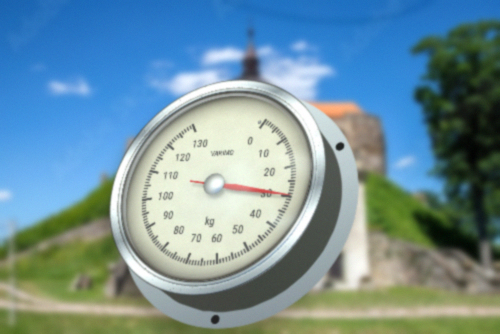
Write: 30; kg
